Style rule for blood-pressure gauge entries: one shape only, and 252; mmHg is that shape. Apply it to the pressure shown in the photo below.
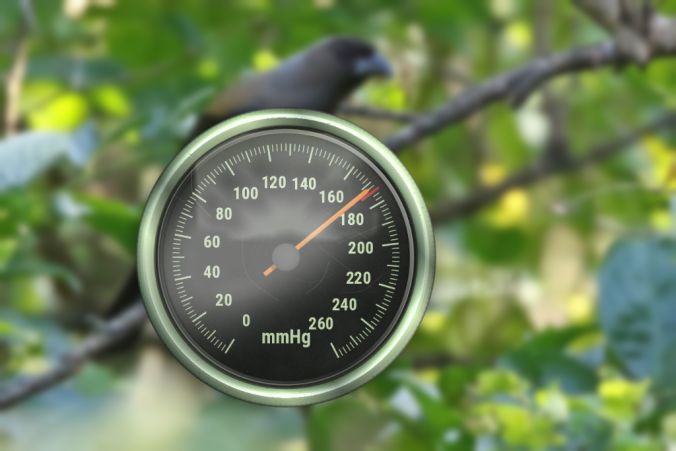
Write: 172; mmHg
